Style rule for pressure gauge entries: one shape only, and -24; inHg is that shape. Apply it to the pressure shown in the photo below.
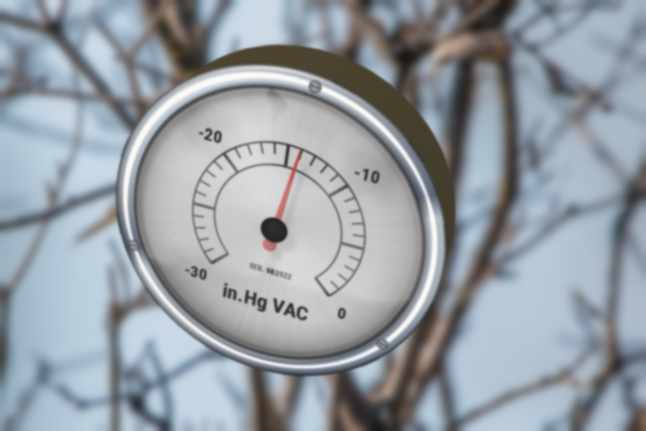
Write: -14; inHg
